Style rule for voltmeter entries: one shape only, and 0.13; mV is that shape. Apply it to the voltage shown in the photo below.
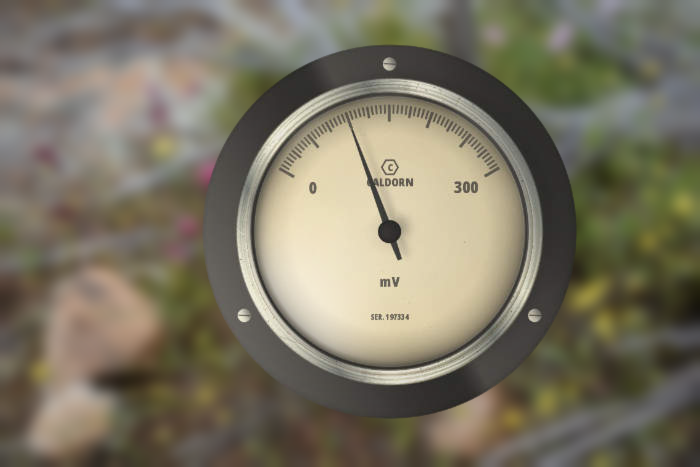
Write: 100; mV
